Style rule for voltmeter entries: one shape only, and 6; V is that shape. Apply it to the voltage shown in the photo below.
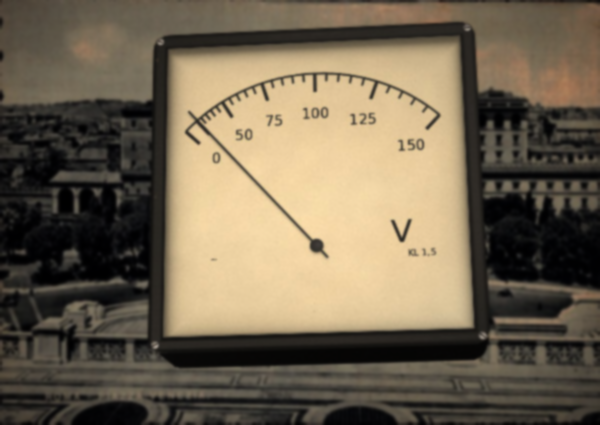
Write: 25; V
